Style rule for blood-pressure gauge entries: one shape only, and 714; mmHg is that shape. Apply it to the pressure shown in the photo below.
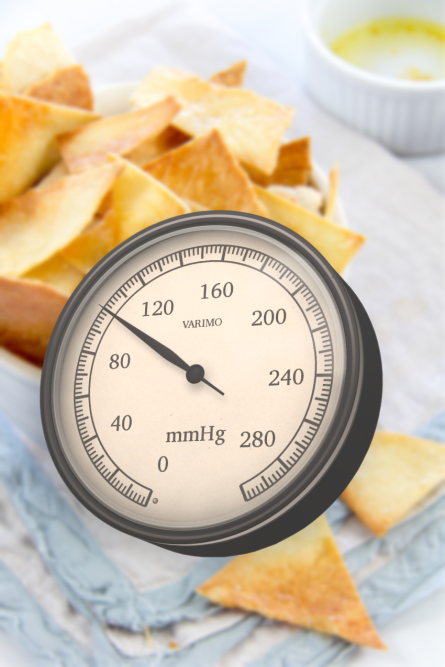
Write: 100; mmHg
